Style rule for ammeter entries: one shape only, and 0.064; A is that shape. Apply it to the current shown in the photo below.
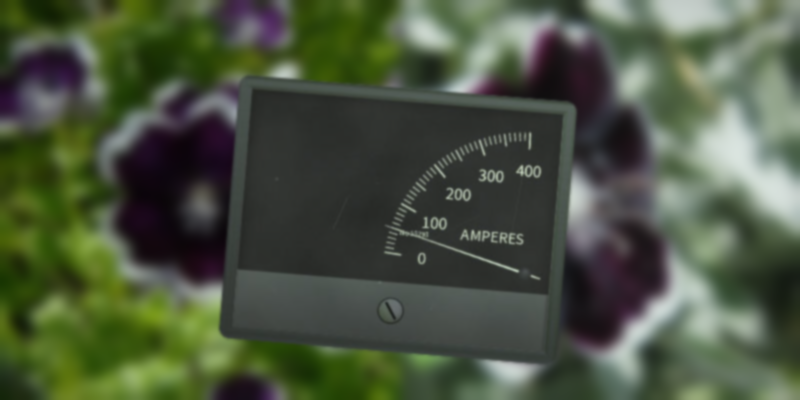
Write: 50; A
